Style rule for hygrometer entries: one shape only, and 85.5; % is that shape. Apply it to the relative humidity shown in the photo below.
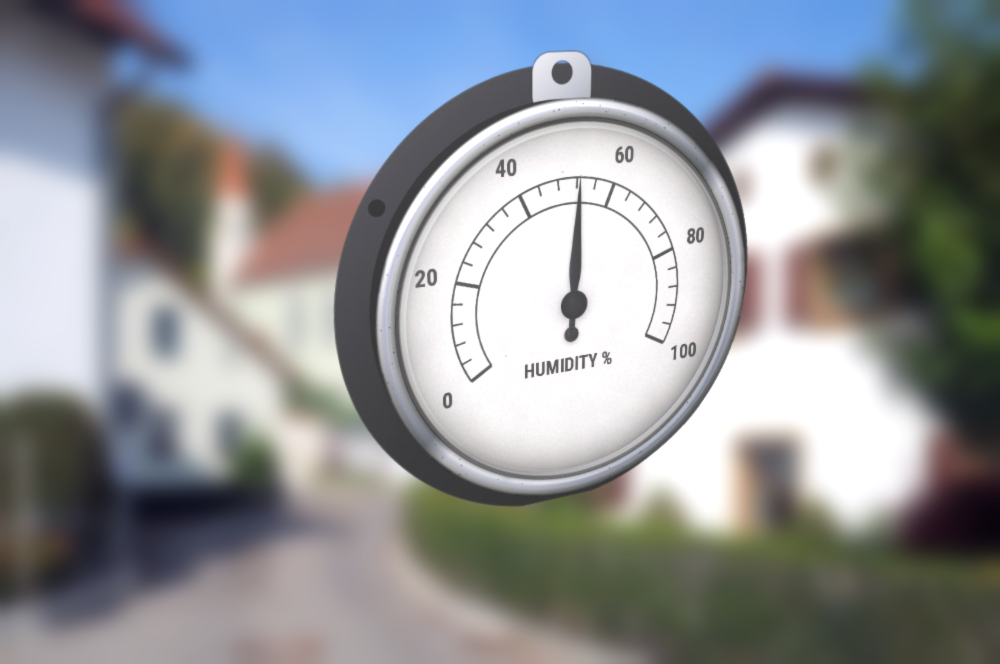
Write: 52; %
